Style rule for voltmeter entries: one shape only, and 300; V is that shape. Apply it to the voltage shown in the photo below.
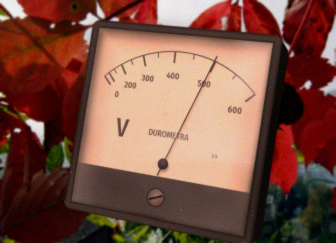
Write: 500; V
